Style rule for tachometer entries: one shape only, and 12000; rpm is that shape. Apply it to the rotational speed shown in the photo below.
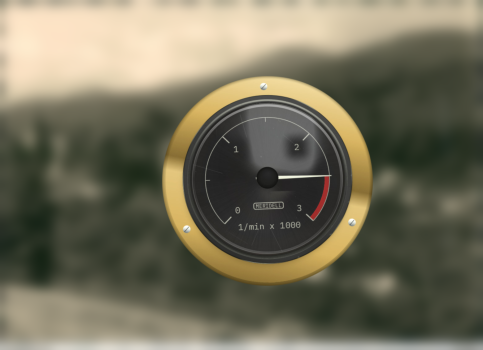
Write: 2500; rpm
